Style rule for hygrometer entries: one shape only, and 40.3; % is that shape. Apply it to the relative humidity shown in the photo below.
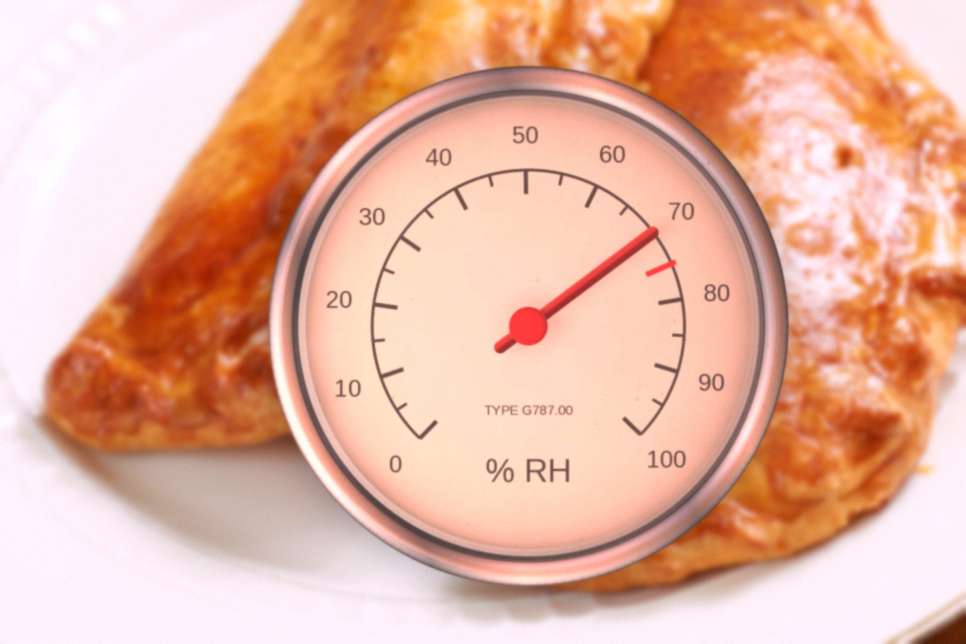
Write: 70; %
